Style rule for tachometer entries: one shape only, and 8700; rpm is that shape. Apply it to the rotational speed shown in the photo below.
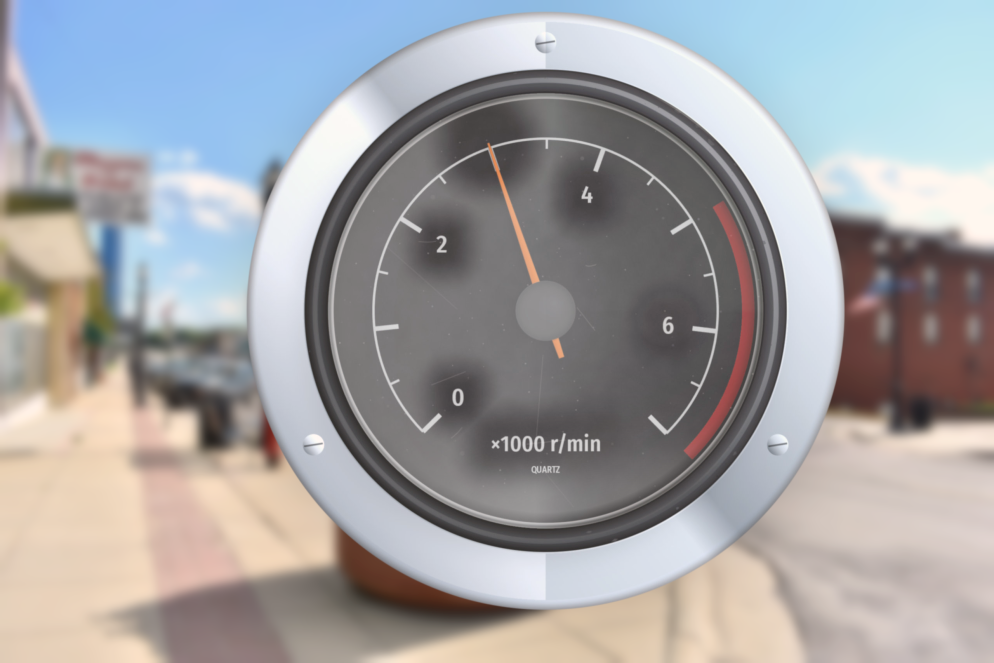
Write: 3000; rpm
